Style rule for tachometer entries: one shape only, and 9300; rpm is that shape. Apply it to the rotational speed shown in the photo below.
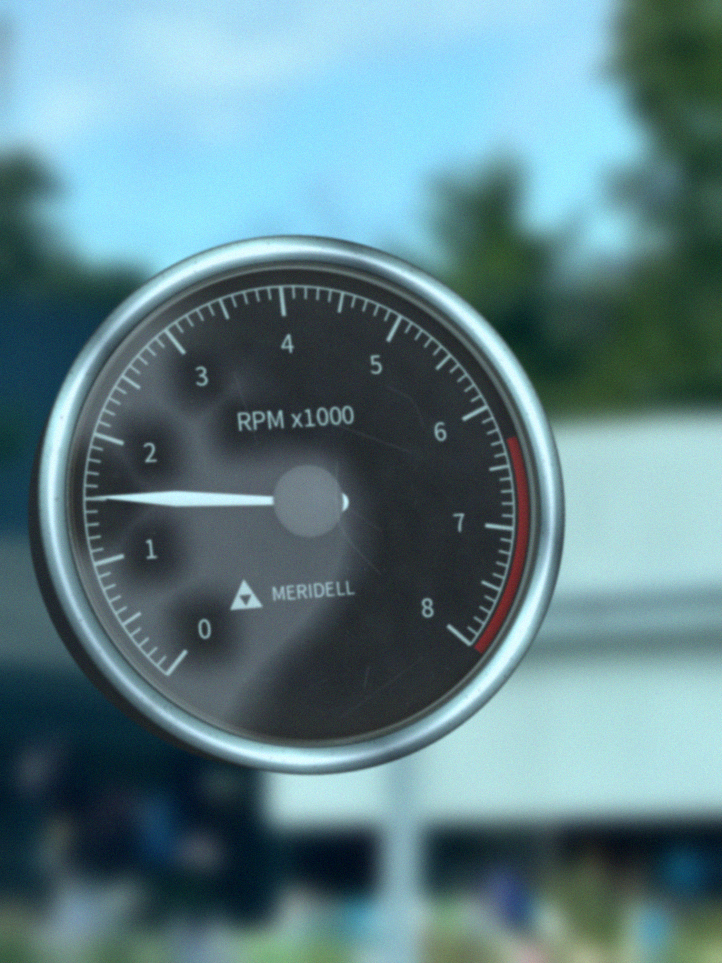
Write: 1500; rpm
